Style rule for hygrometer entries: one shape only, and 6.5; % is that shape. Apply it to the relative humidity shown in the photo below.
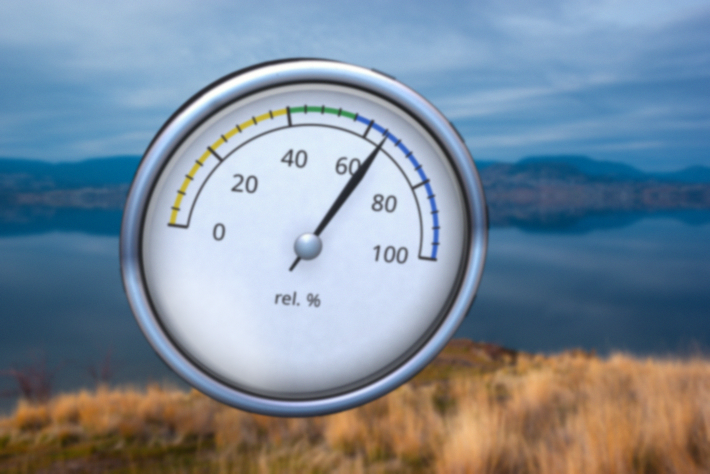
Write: 64; %
